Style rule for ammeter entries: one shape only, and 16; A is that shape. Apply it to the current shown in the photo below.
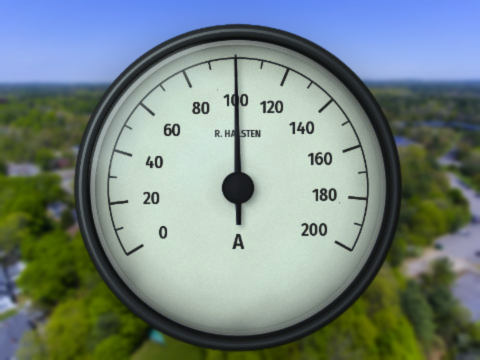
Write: 100; A
